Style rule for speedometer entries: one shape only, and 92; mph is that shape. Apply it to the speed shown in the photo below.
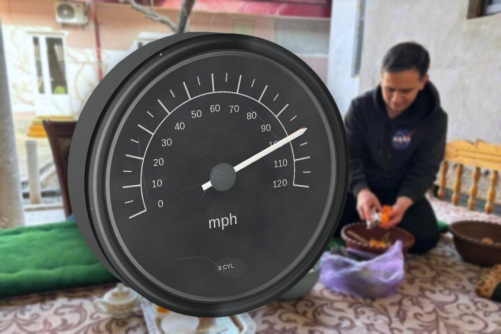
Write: 100; mph
